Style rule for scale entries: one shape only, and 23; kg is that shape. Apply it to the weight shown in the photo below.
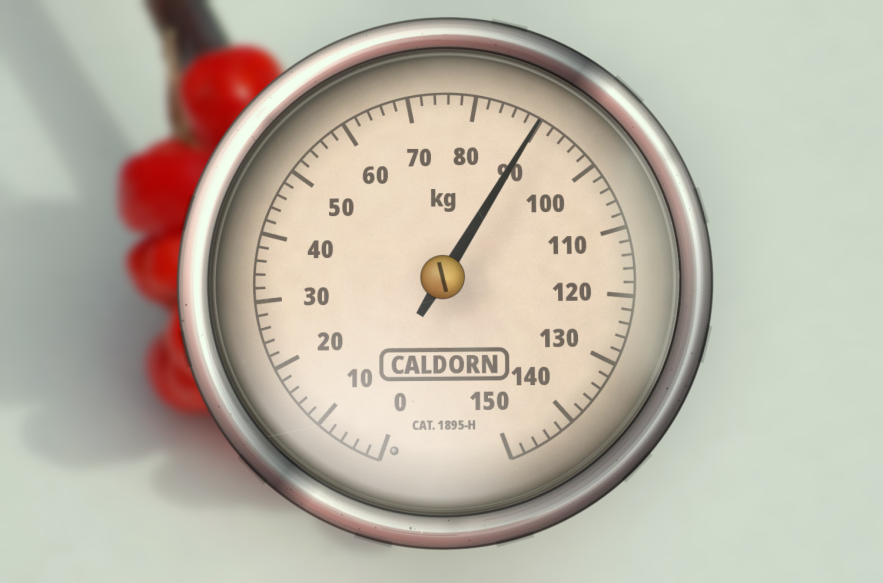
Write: 90; kg
